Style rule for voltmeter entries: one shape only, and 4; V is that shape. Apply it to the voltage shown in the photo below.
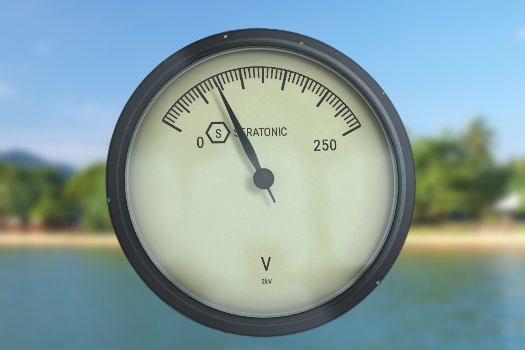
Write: 70; V
